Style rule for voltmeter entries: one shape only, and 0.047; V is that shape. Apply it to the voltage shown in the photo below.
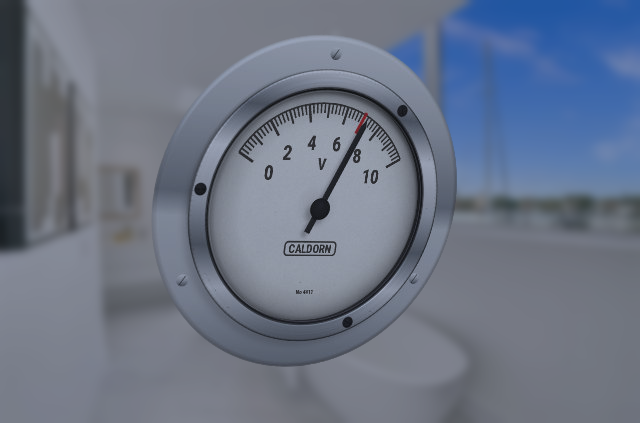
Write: 7; V
